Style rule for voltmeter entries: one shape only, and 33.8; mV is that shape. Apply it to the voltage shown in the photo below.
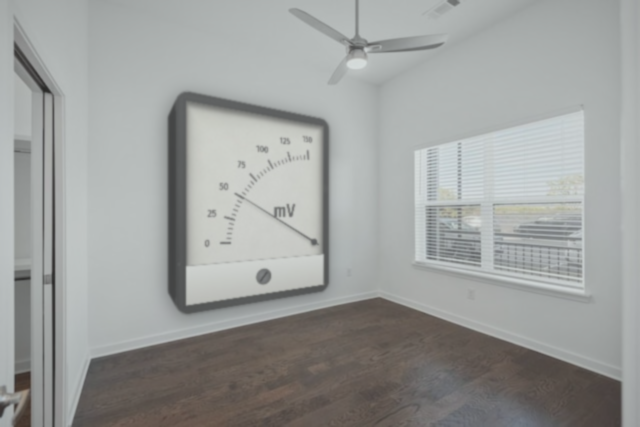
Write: 50; mV
